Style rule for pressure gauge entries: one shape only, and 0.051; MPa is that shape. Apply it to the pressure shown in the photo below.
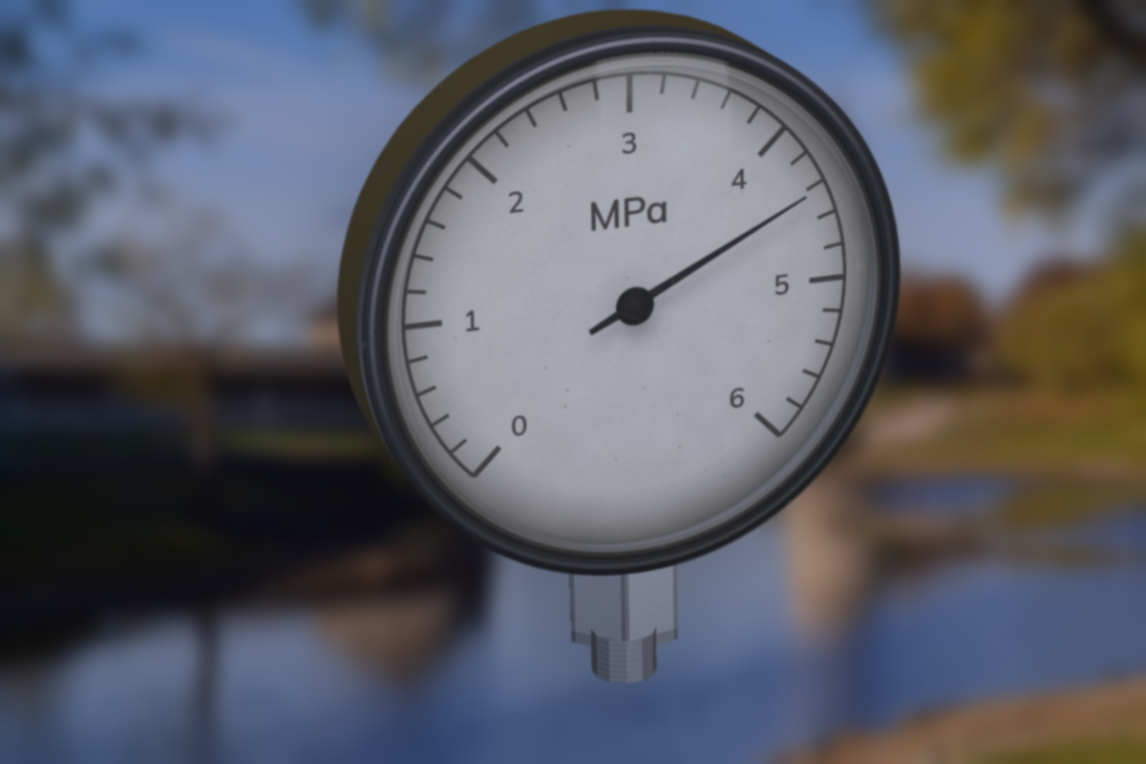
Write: 4.4; MPa
